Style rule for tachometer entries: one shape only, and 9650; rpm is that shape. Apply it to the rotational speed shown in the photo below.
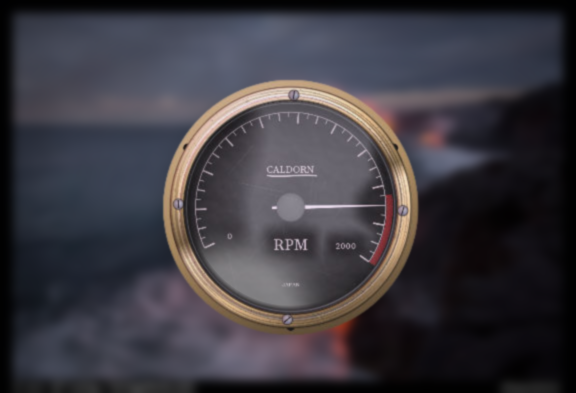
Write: 1700; rpm
